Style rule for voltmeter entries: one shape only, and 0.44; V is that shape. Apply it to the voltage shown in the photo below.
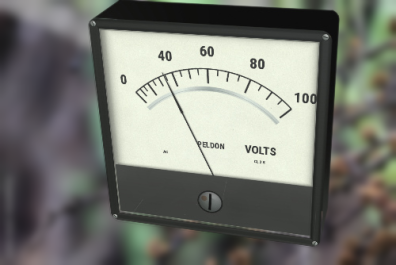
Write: 35; V
